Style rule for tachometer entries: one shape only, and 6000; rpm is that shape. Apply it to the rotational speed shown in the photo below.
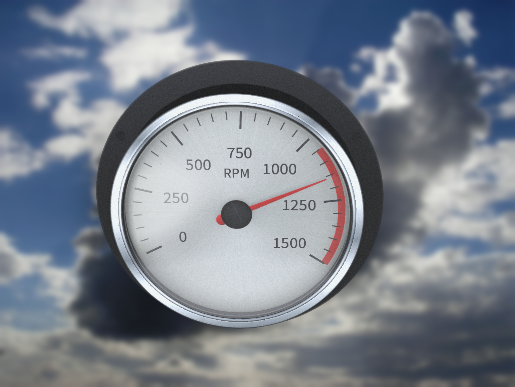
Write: 1150; rpm
